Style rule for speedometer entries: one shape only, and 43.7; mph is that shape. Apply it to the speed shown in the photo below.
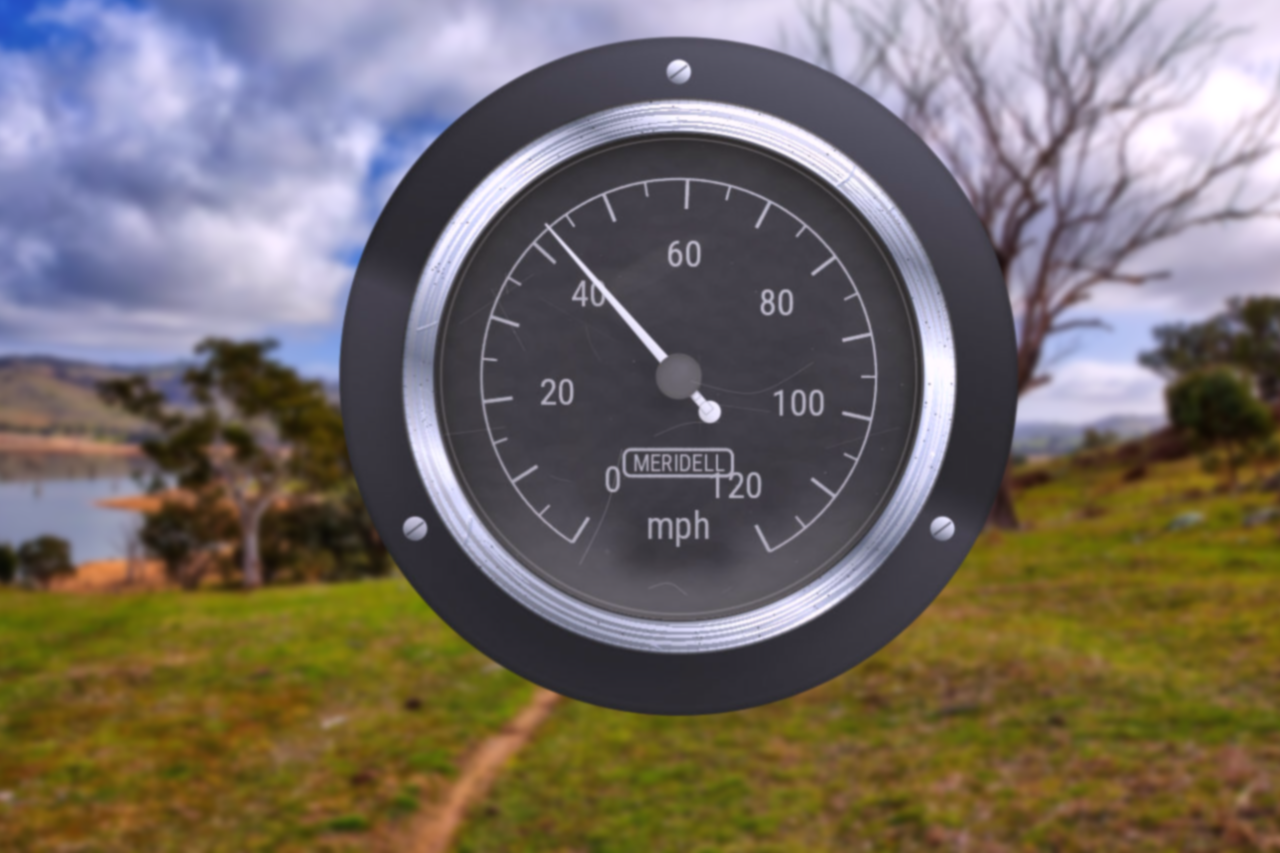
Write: 42.5; mph
